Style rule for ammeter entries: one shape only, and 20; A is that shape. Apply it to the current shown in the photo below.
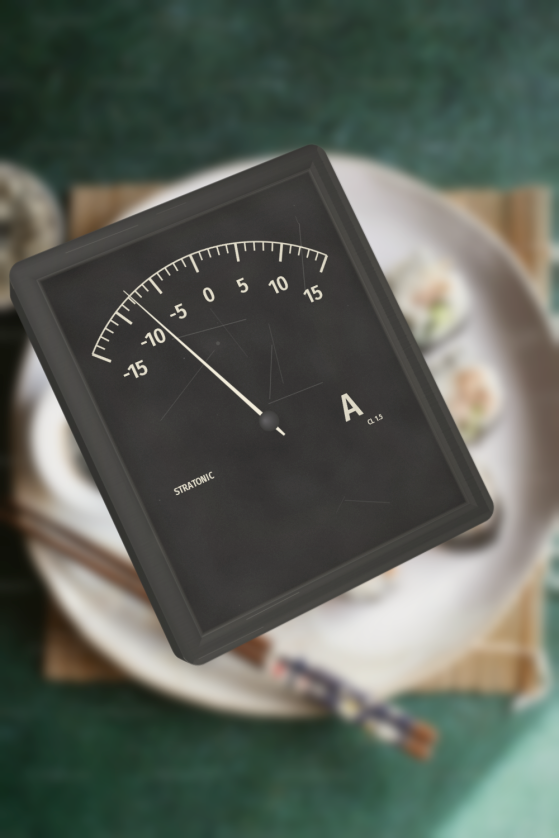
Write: -8; A
